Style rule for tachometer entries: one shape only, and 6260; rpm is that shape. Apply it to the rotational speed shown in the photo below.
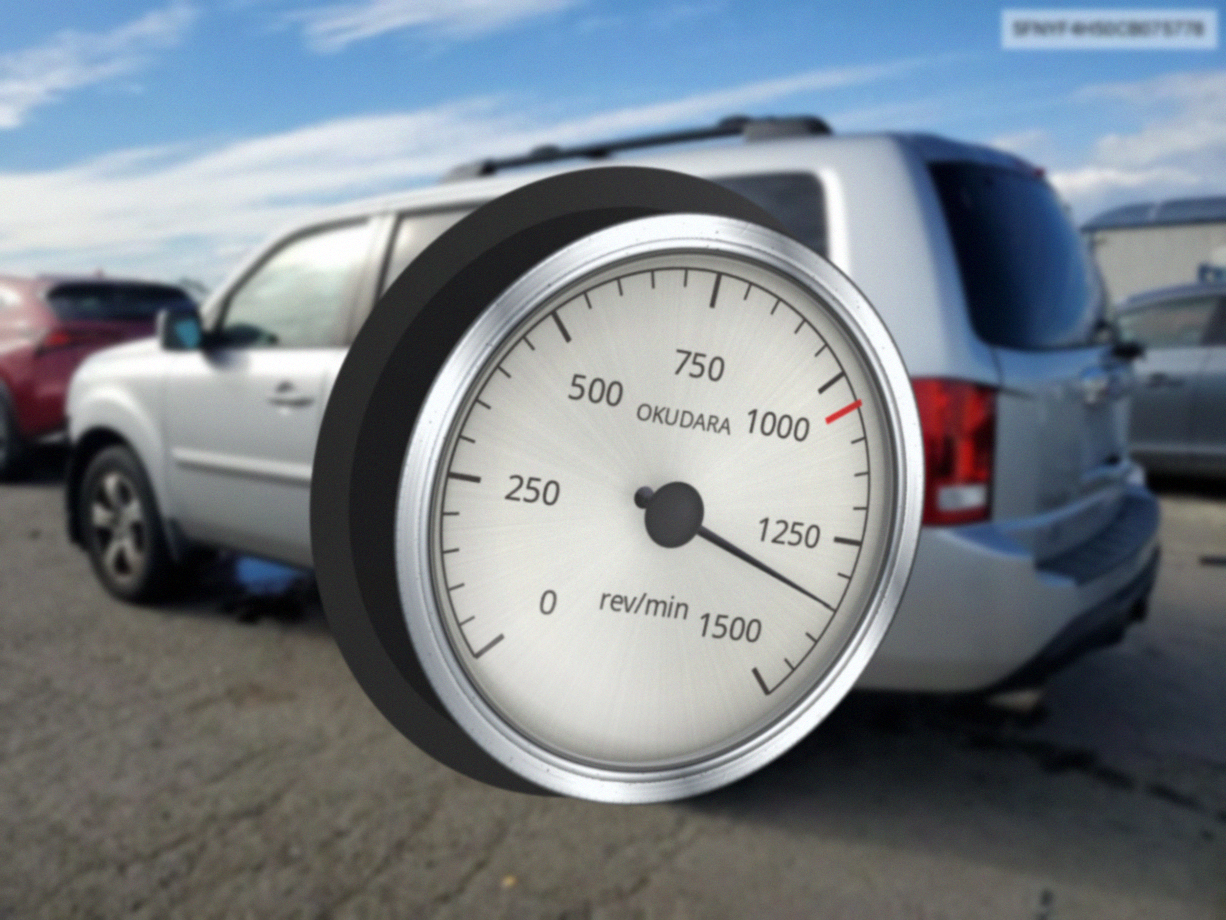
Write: 1350; rpm
